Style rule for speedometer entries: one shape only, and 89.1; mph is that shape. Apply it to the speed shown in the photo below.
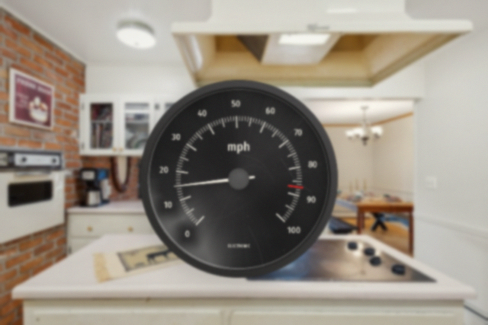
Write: 15; mph
